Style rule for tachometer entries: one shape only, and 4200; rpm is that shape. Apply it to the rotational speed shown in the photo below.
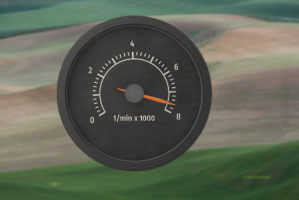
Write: 7600; rpm
